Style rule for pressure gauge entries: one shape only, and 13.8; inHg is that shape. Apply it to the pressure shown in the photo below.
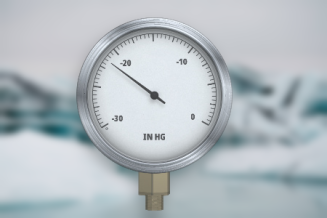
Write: -21.5; inHg
